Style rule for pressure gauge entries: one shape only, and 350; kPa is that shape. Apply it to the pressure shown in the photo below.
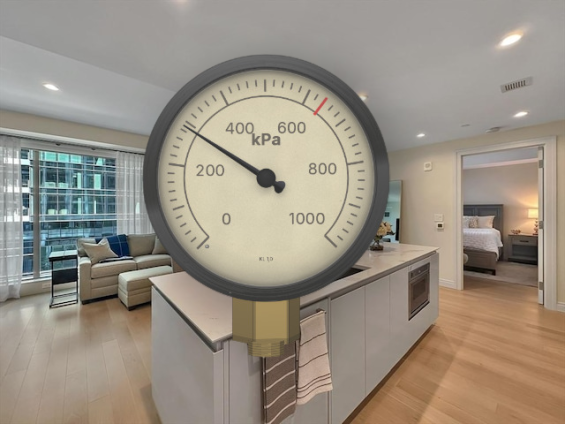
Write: 290; kPa
